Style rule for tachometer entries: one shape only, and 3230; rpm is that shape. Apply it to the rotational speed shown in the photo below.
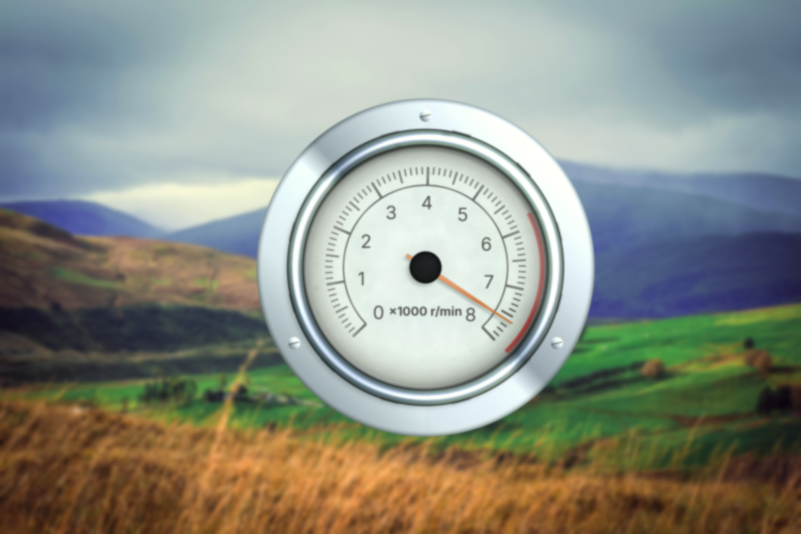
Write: 7600; rpm
